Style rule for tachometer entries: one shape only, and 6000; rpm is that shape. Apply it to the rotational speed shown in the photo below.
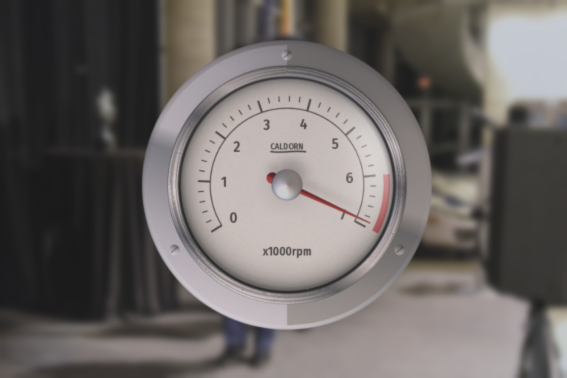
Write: 6900; rpm
